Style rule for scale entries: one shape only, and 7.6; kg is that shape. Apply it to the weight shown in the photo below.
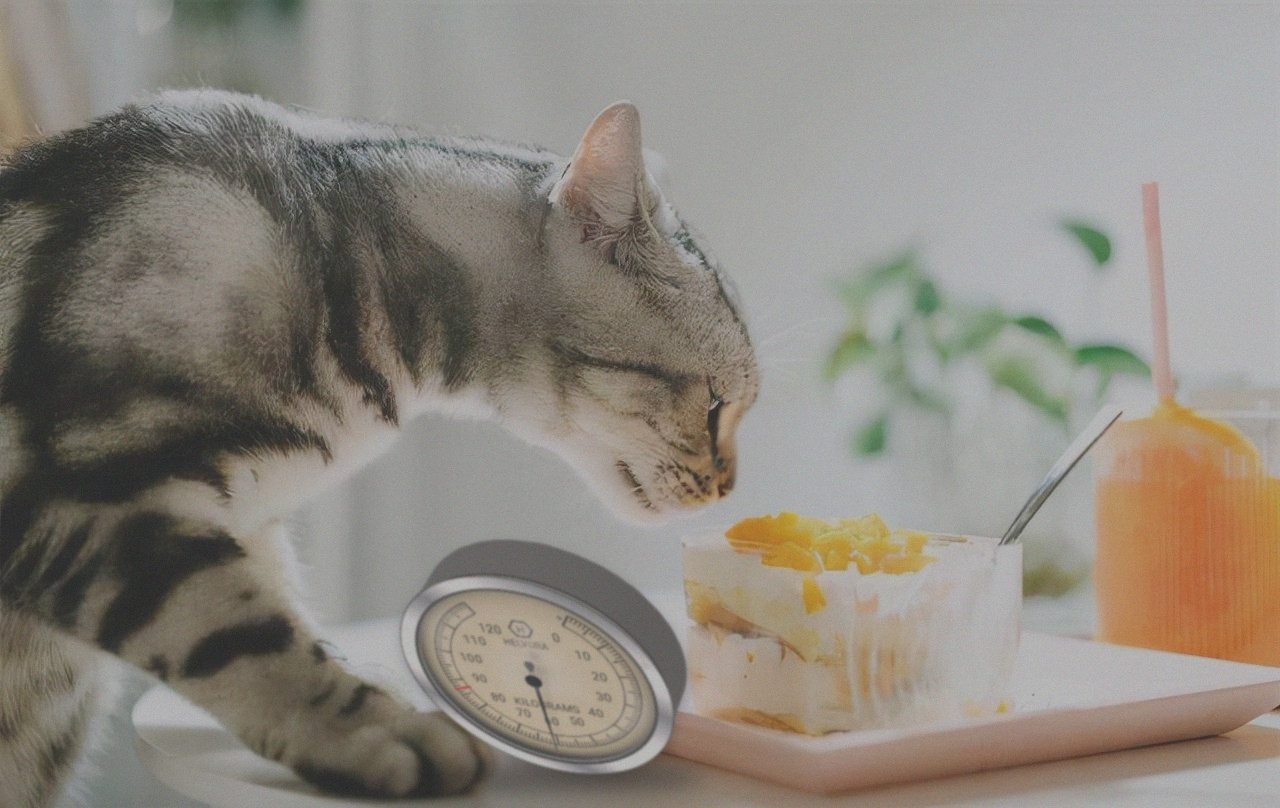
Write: 60; kg
